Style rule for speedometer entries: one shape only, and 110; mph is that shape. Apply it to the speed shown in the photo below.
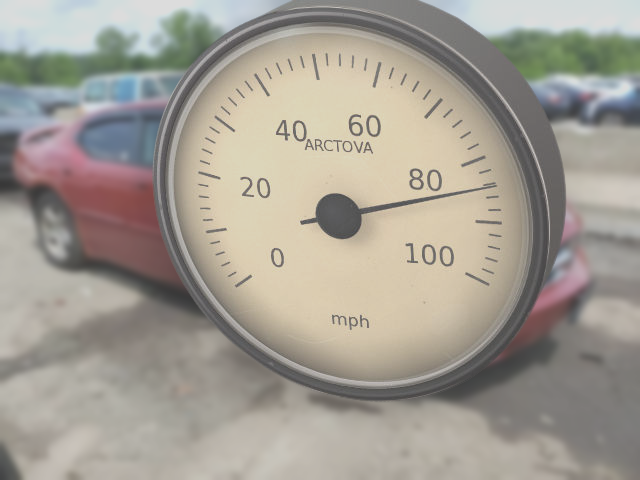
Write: 84; mph
